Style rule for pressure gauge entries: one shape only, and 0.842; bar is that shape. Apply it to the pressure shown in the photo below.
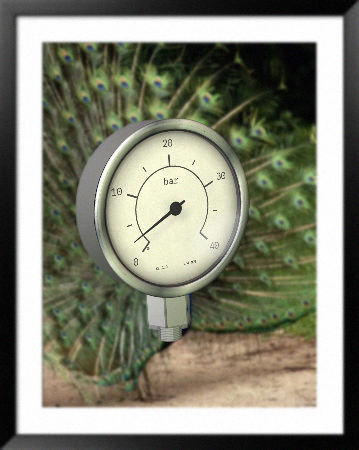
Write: 2.5; bar
